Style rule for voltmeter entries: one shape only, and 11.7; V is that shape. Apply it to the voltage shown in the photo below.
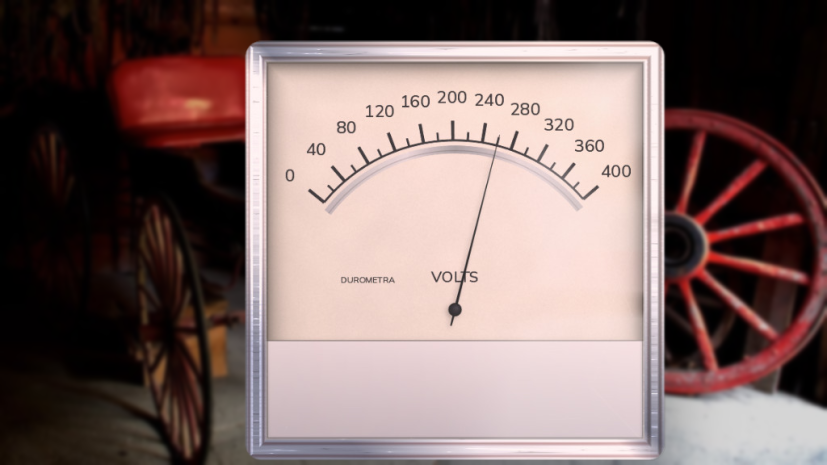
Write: 260; V
